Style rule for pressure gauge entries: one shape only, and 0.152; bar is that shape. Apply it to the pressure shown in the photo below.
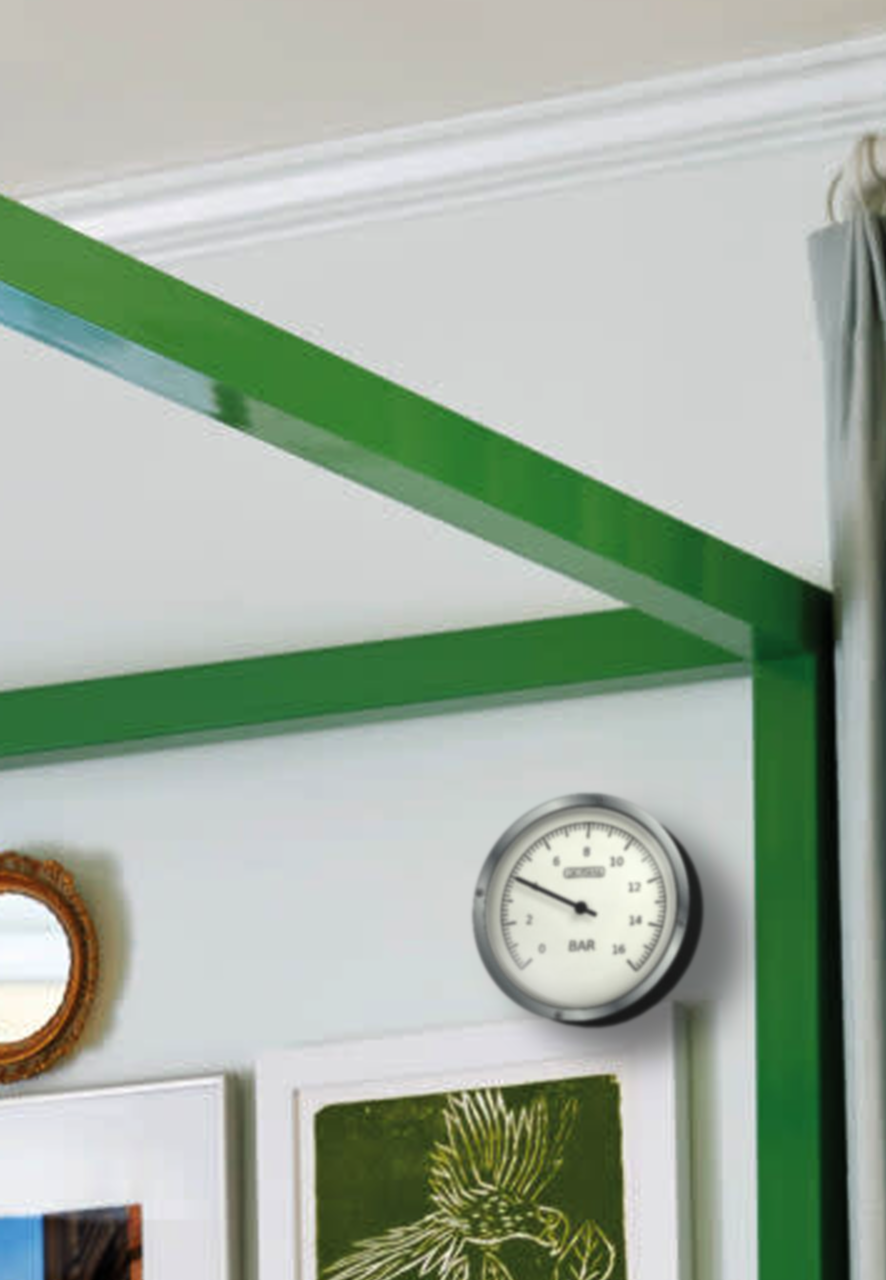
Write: 4; bar
